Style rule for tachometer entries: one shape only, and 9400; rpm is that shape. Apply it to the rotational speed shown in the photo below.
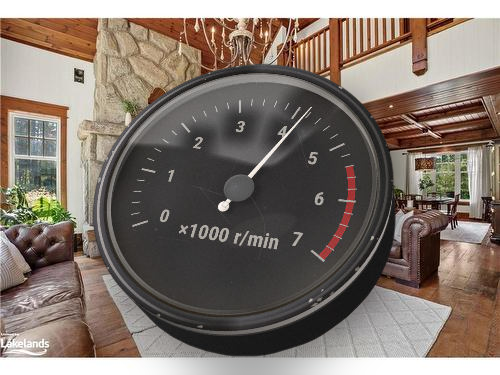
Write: 4200; rpm
